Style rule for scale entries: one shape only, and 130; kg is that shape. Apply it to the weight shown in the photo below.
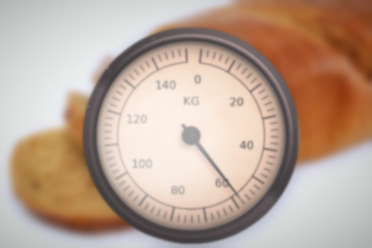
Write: 58; kg
